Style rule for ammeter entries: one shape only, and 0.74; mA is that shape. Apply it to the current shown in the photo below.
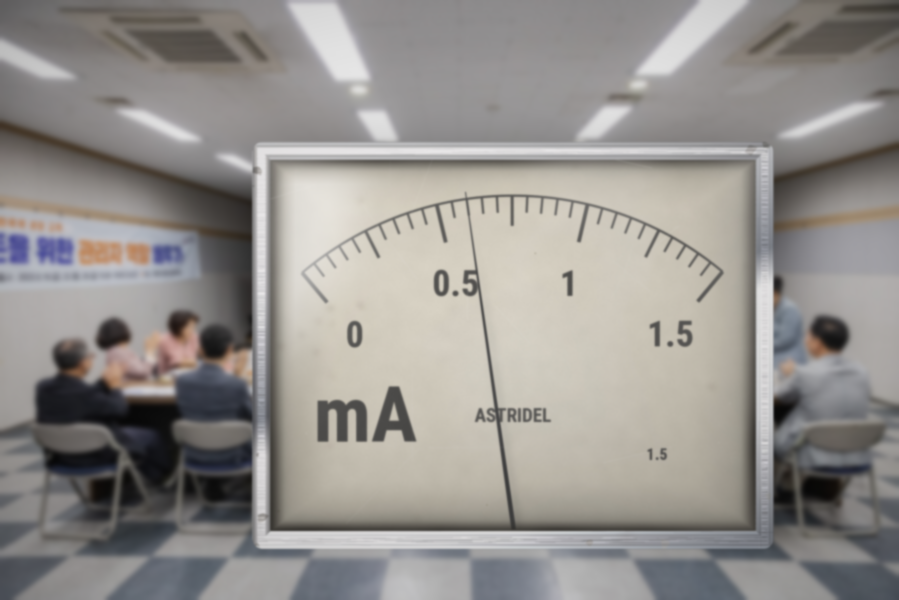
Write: 0.6; mA
